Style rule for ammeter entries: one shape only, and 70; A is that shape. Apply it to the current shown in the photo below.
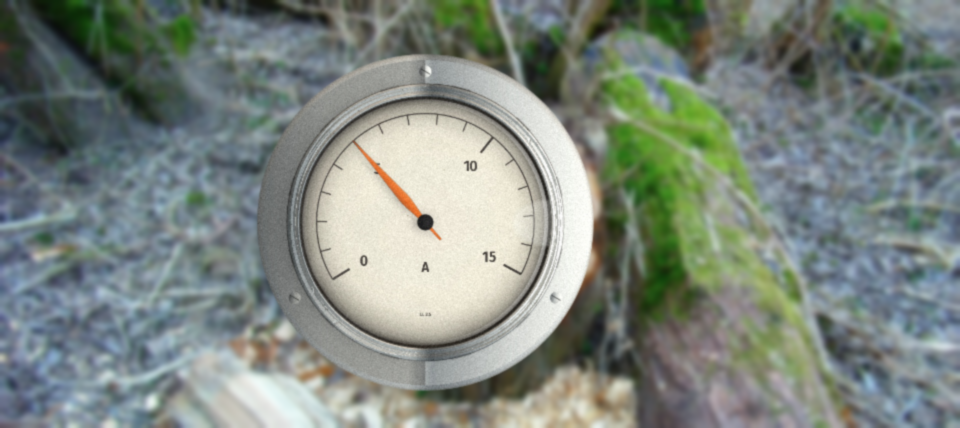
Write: 5; A
